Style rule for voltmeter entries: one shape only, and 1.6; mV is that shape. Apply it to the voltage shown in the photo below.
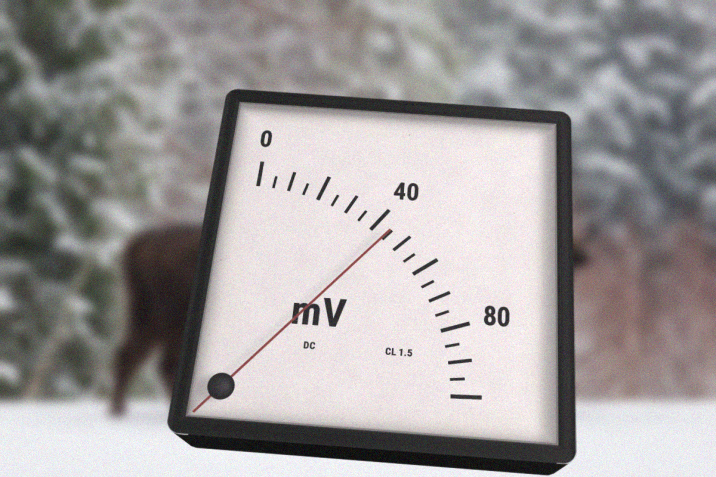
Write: 45; mV
